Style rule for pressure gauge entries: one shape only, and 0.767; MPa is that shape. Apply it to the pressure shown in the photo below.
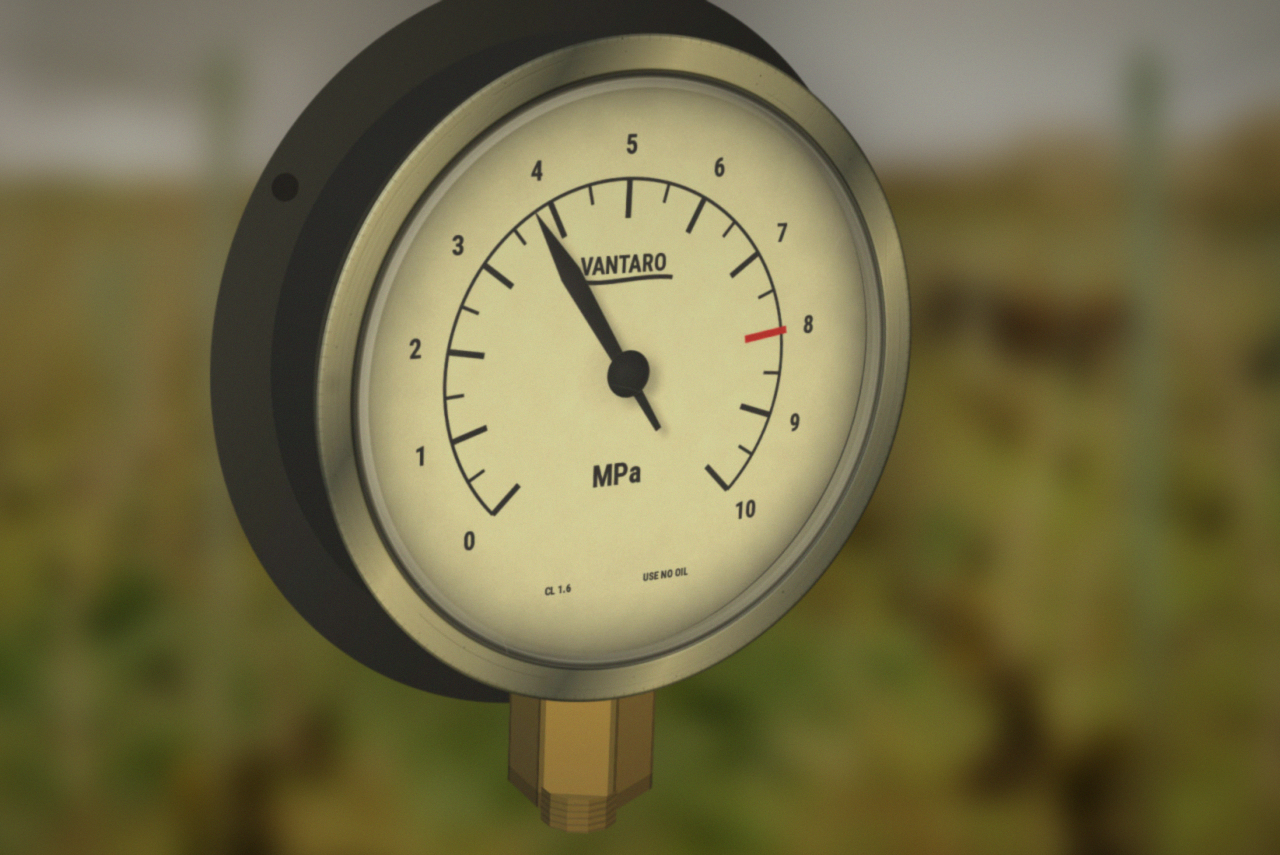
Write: 3.75; MPa
